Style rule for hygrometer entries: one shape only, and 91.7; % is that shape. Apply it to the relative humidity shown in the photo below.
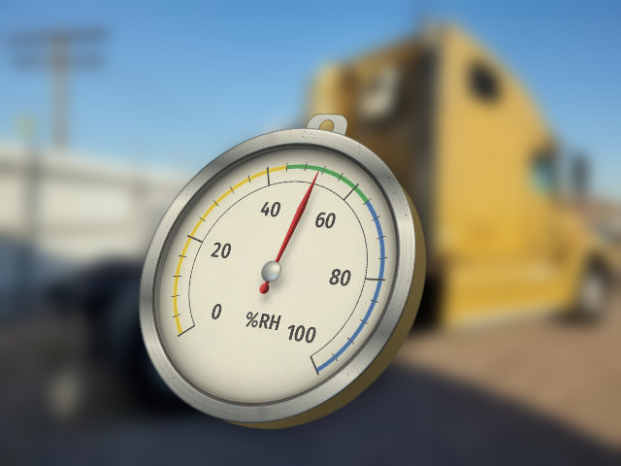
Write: 52; %
